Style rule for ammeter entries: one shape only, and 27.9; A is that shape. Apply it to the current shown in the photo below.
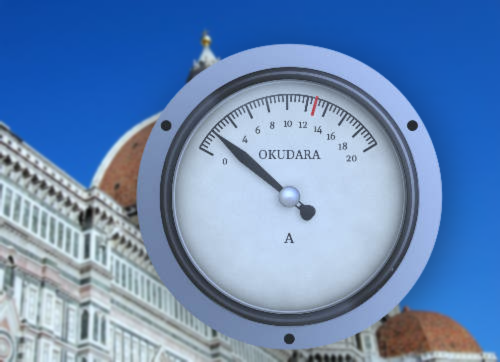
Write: 2; A
